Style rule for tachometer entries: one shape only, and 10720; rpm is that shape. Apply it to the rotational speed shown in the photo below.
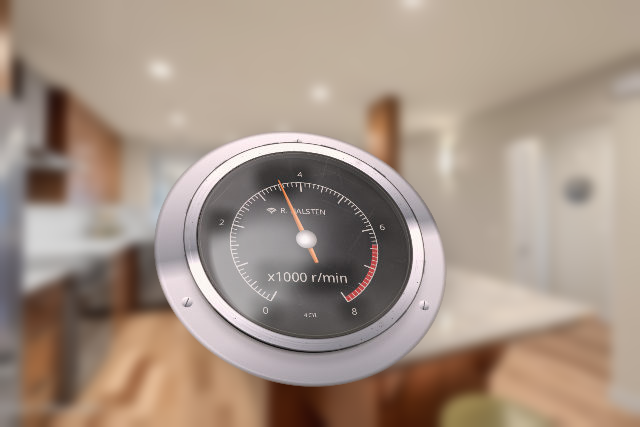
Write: 3500; rpm
